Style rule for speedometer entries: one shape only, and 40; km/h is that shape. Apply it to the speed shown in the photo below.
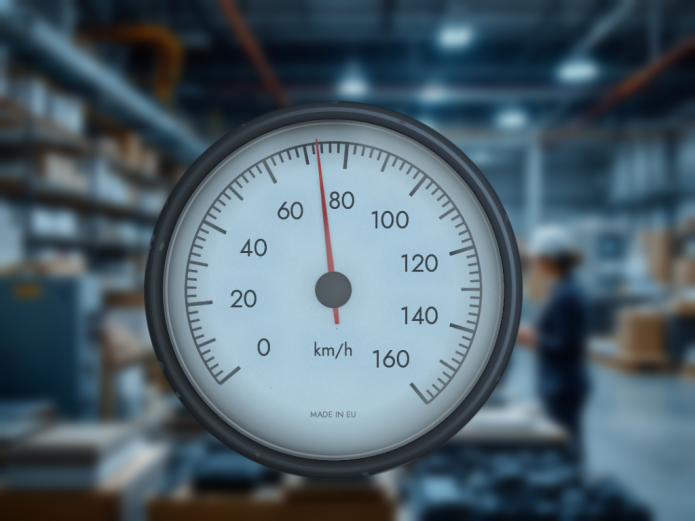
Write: 73; km/h
